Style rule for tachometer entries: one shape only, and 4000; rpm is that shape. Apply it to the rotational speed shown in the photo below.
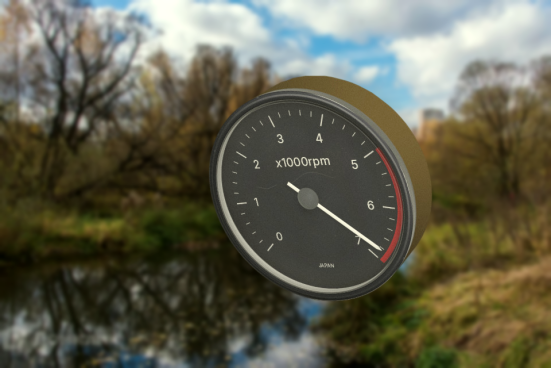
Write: 6800; rpm
